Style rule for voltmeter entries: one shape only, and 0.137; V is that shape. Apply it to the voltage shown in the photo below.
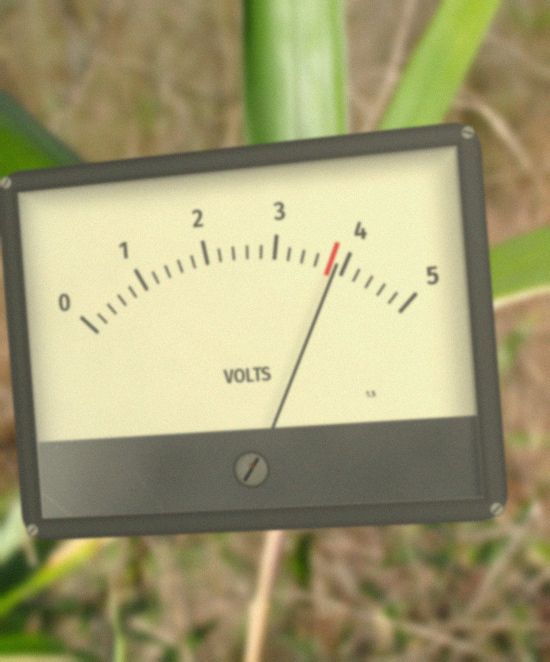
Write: 3.9; V
